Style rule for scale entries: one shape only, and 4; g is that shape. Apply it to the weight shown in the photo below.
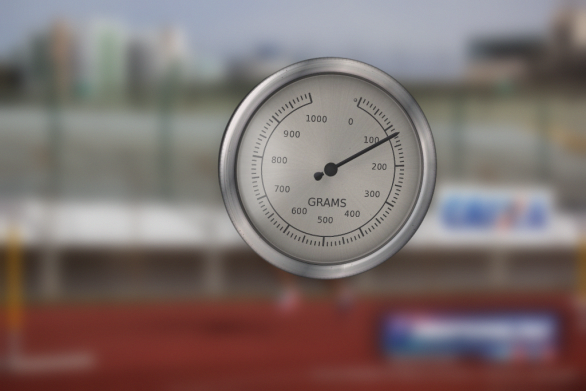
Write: 120; g
